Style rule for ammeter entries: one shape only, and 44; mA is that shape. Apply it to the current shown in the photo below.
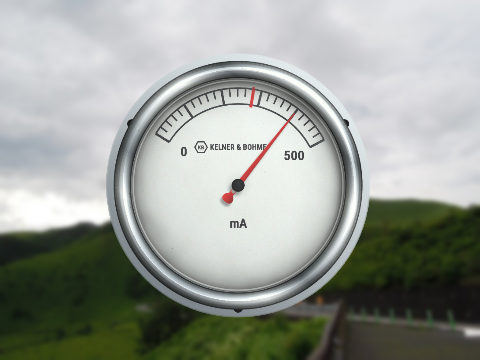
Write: 400; mA
